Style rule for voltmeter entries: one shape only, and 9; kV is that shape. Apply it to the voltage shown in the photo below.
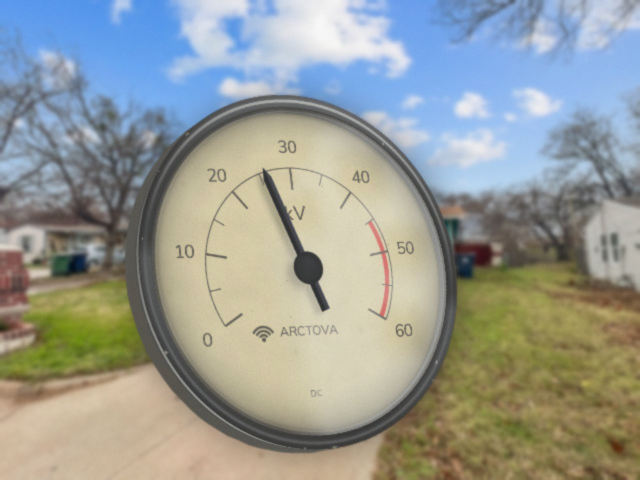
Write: 25; kV
